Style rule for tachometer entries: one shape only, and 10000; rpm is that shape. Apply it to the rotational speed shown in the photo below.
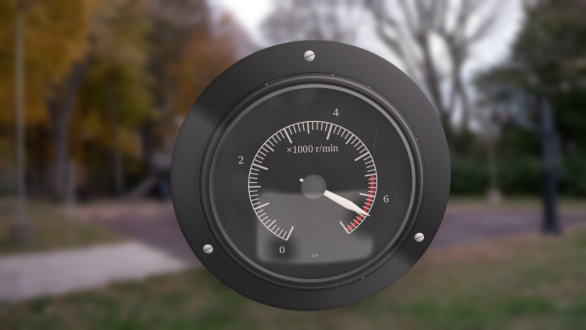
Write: 6400; rpm
